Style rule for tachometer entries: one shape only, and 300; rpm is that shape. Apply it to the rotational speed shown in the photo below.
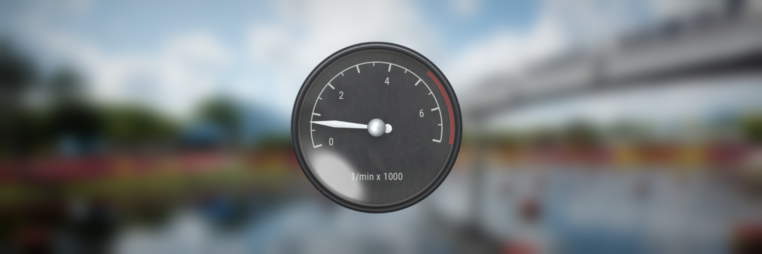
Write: 750; rpm
